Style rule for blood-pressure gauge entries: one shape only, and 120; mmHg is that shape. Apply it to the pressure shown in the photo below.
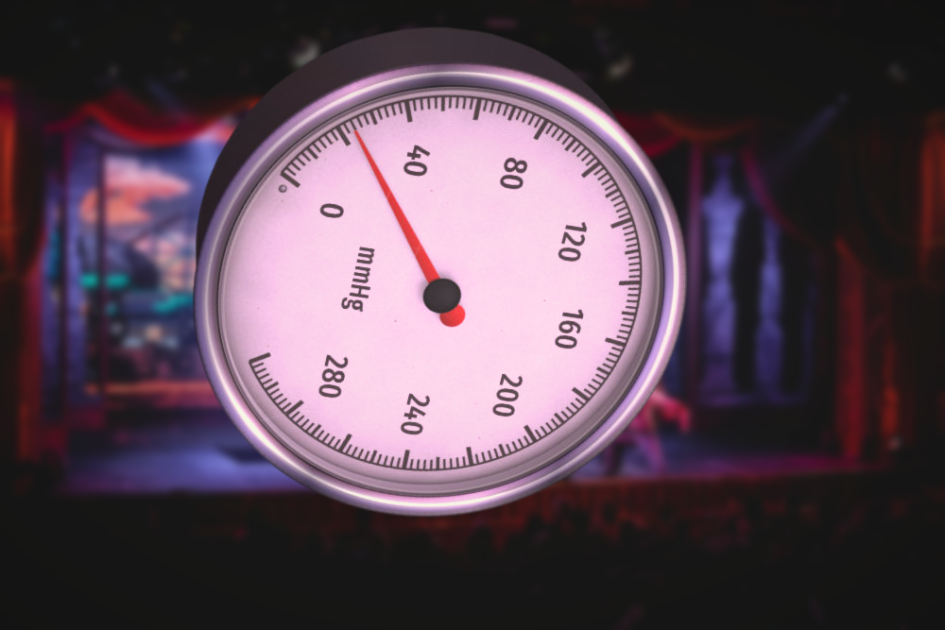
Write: 24; mmHg
